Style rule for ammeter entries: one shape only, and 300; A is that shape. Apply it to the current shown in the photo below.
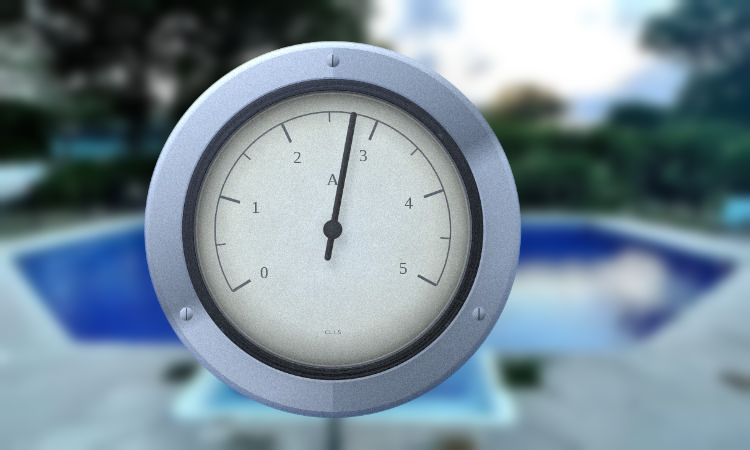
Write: 2.75; A
